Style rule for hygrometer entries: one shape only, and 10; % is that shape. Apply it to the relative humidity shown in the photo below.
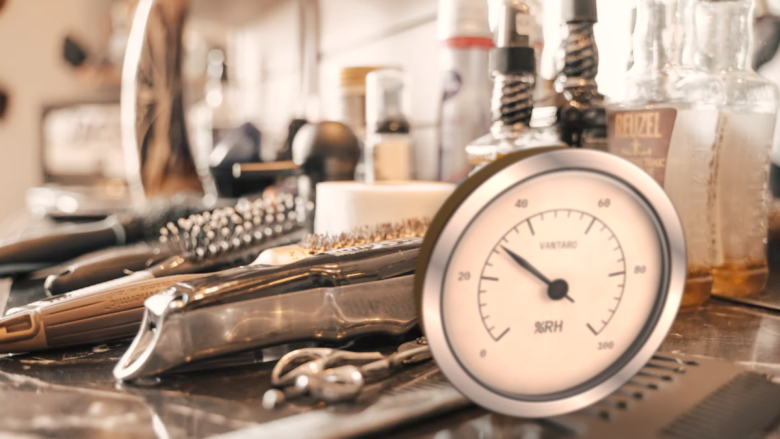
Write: 30; %
